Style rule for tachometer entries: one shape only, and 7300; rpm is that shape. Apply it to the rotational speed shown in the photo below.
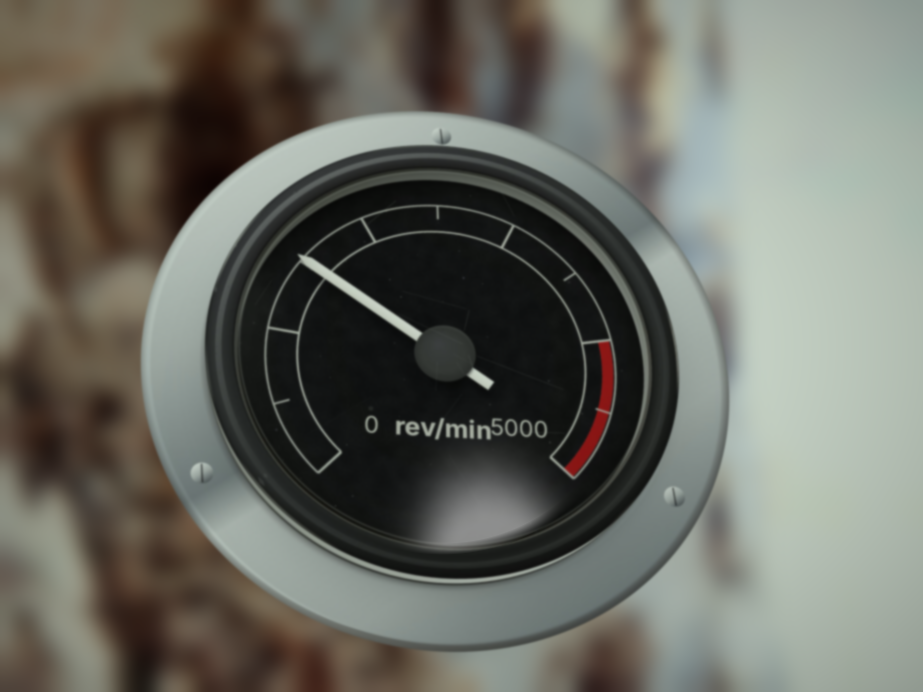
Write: 1500; rpm
